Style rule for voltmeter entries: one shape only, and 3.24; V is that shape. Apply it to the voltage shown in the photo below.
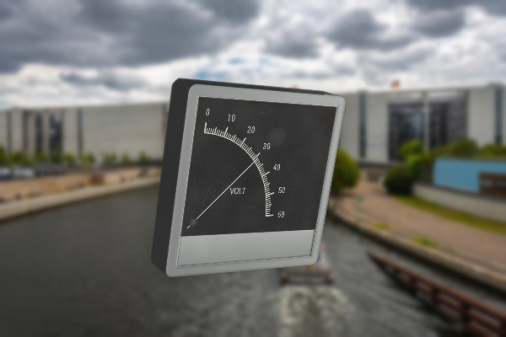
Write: 30; V
